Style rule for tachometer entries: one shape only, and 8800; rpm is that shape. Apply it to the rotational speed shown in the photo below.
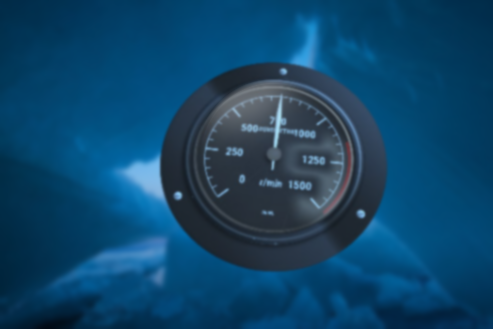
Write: 750; rpm
